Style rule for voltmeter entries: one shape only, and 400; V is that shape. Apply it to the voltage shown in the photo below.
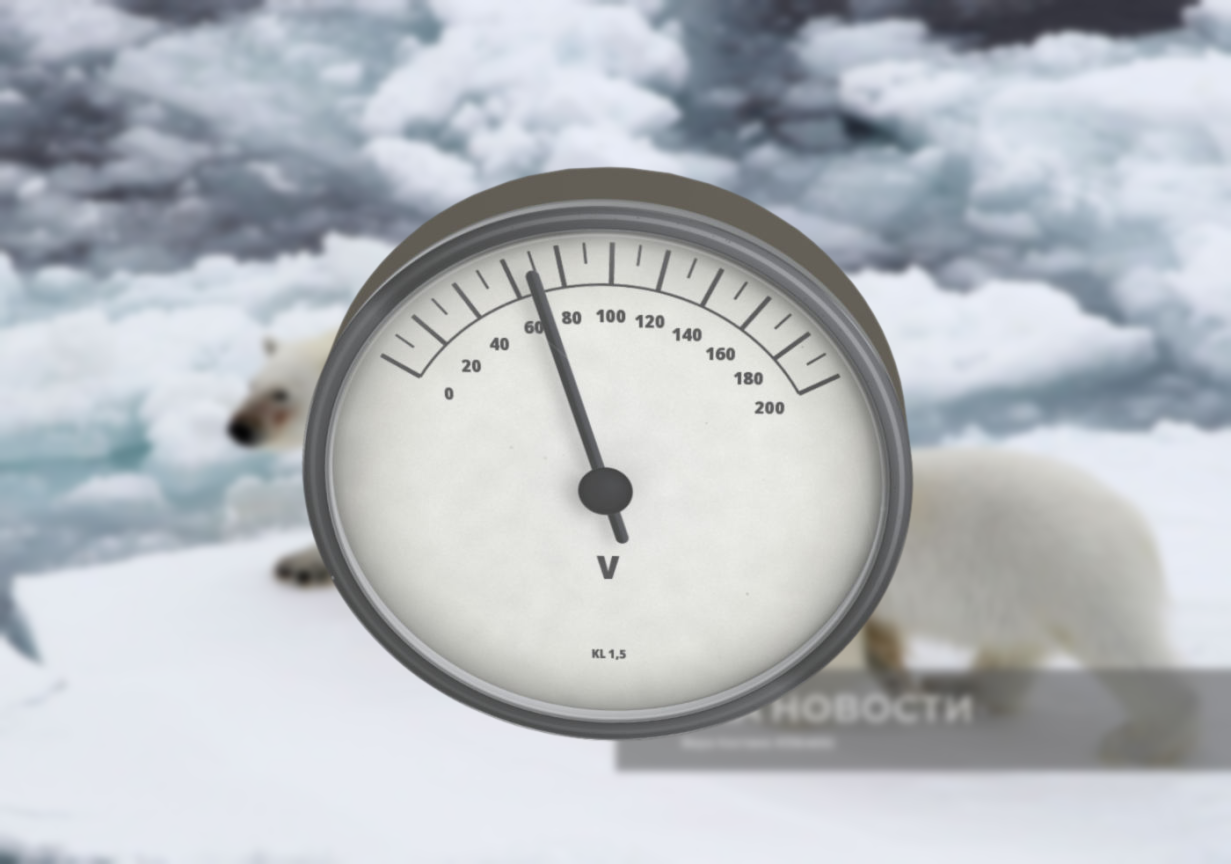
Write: 70; V
